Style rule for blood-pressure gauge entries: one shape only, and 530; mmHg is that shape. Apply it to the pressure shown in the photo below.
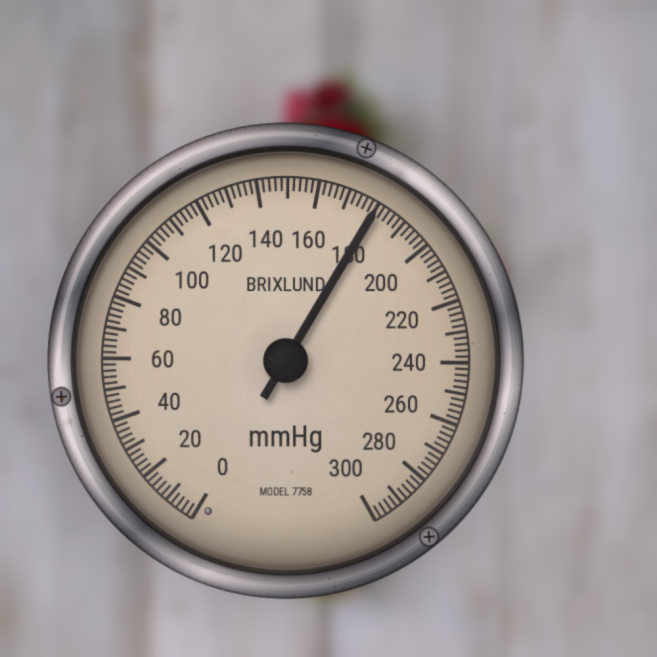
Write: 180; mmHg
